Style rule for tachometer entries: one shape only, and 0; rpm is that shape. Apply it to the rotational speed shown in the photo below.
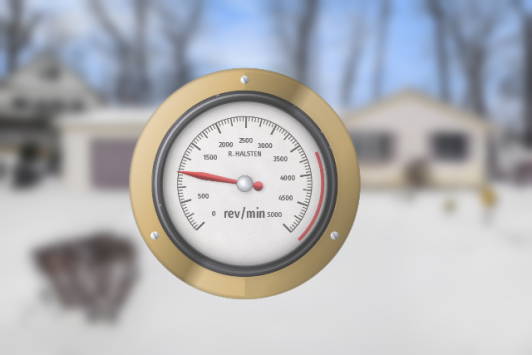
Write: 1000; rpm
